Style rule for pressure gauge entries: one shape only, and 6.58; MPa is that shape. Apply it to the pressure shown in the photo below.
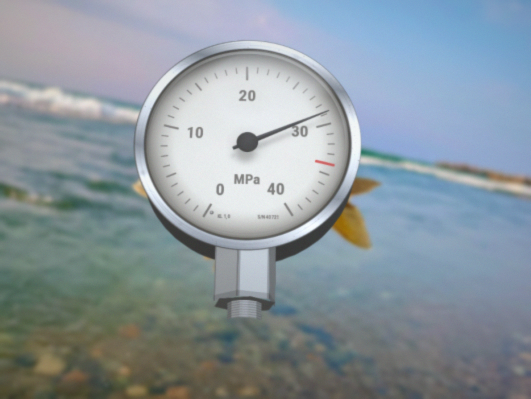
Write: 29; MPa
